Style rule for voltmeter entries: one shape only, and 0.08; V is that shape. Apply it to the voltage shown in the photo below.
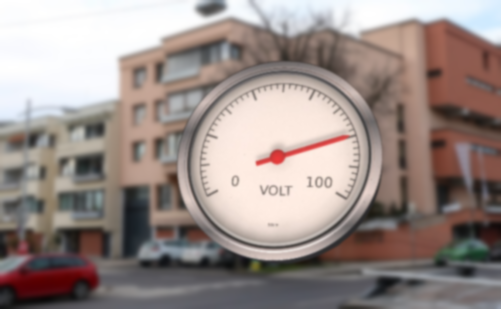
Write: 80; V
